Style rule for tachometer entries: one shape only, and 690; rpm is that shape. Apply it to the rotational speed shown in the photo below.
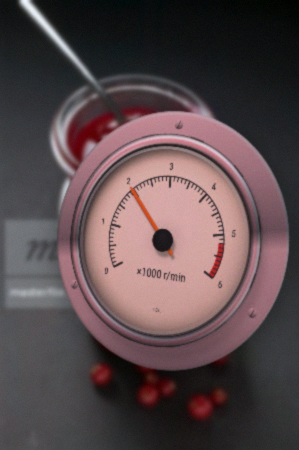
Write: 2000; rpm
